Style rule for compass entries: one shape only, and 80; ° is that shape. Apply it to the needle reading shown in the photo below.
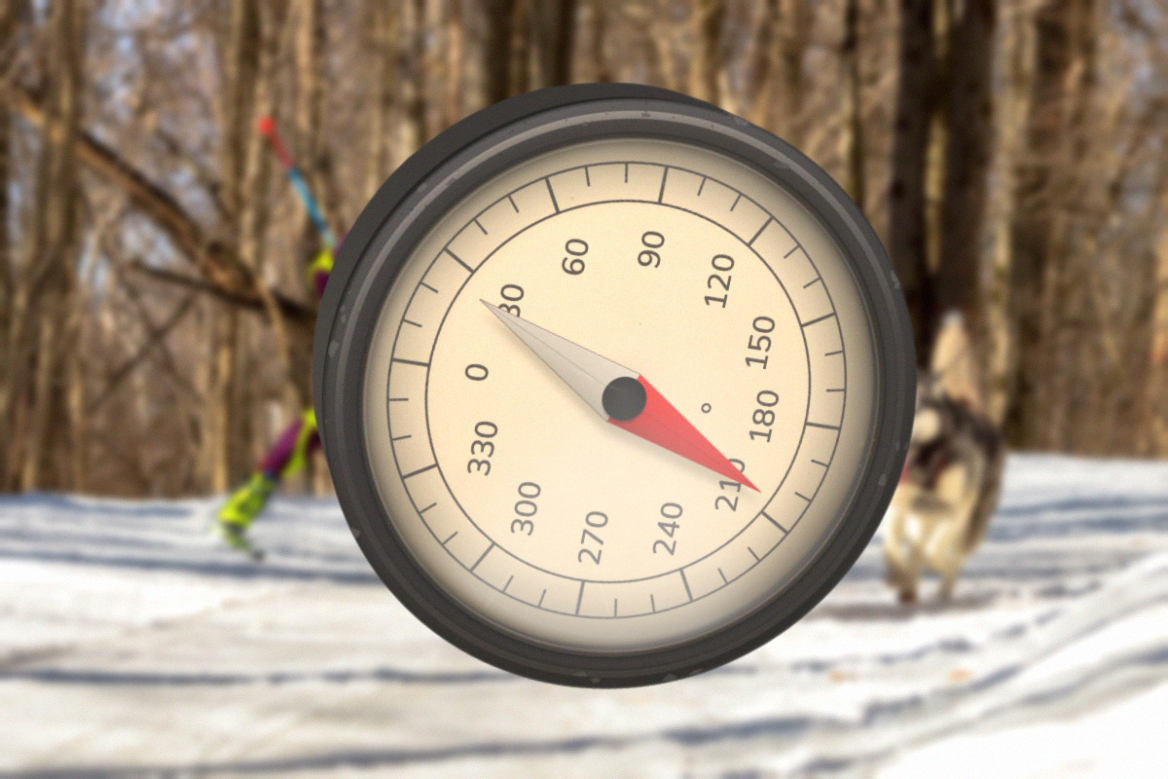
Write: 205; °
